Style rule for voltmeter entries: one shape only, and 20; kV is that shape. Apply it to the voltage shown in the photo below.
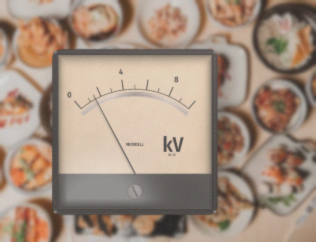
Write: 1.5; kV
